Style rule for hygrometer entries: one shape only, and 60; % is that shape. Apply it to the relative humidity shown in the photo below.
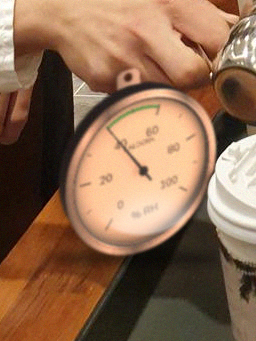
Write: 40; %
